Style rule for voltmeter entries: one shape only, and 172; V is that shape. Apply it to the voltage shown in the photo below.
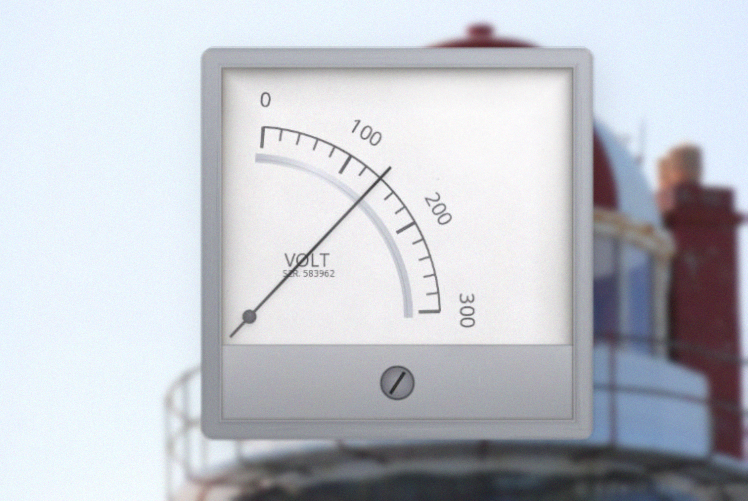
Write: 140; V
